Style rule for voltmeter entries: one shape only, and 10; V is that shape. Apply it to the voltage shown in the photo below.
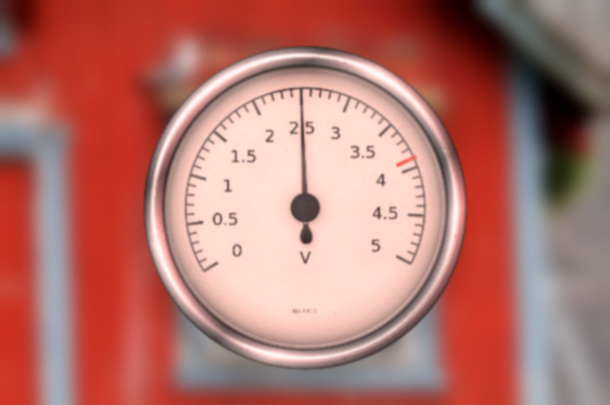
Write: 2.5; V
